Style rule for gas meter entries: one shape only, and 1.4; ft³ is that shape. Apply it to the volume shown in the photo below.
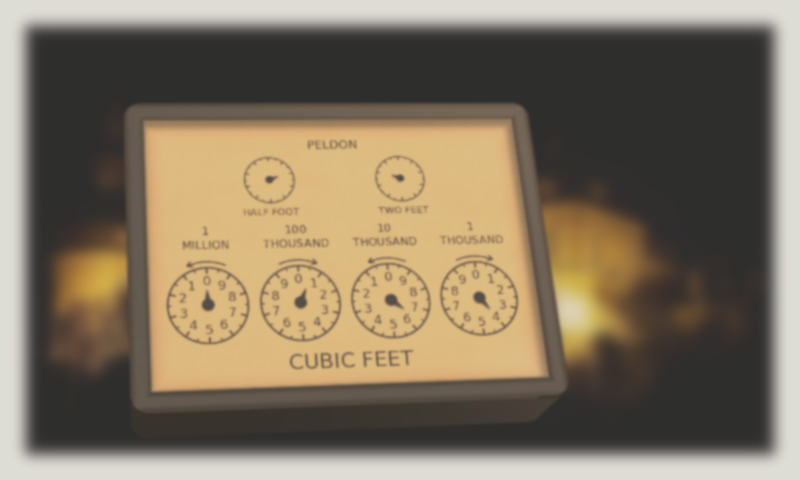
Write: 6400; ft³
